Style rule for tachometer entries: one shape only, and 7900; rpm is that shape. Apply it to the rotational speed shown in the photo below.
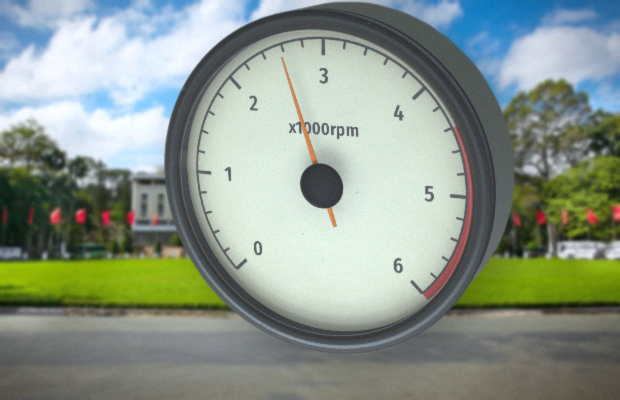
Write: 2600; rpm
